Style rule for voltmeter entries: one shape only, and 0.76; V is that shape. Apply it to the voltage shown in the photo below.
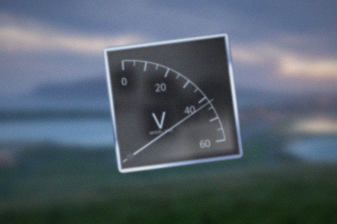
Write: 42.5; V
